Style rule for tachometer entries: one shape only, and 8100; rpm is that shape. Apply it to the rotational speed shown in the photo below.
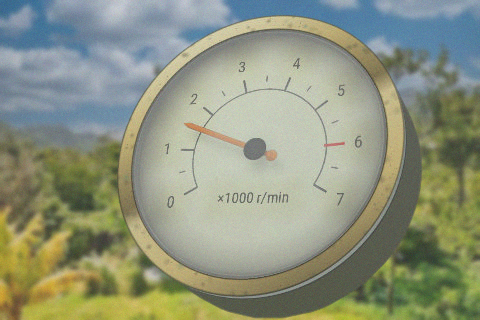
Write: 1500; rpm
